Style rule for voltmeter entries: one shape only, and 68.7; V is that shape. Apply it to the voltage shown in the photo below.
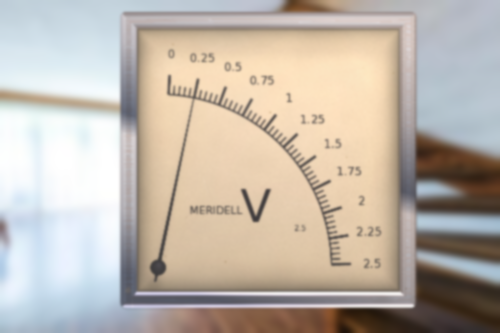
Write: 0.25; V
